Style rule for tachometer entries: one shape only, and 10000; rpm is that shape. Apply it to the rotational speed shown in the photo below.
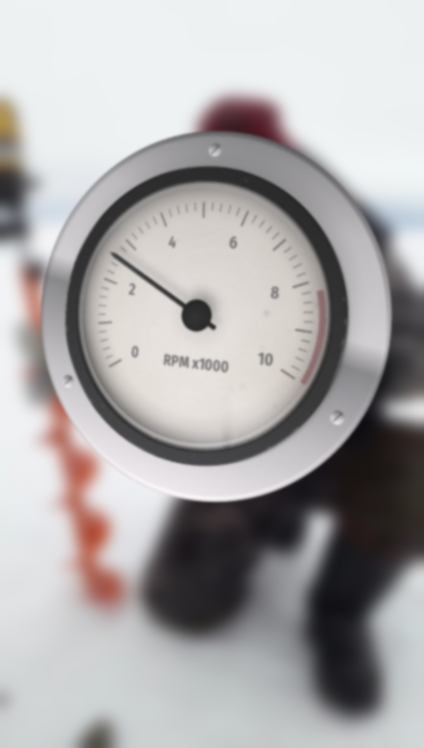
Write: 2600; rpm
